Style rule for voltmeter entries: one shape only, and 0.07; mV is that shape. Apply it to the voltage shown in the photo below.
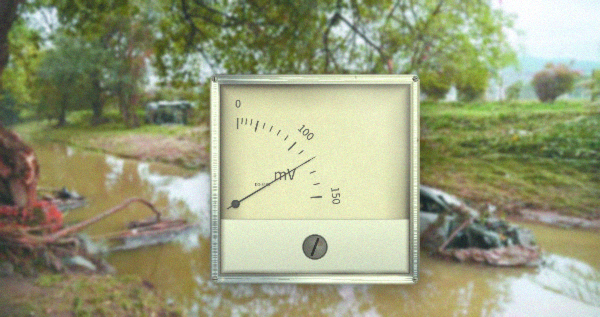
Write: 120; mV
